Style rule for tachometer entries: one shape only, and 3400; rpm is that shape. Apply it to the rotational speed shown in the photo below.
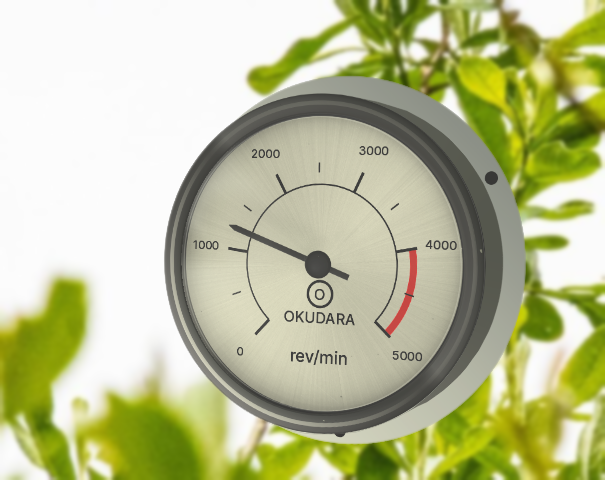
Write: 1250; rpm
